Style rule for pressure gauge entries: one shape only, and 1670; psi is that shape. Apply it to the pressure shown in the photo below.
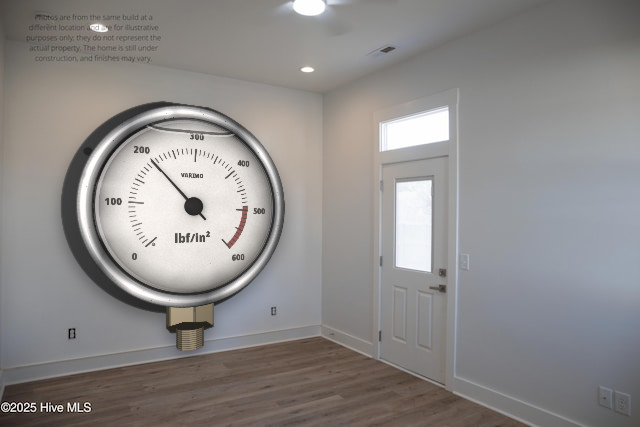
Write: 200; psi
